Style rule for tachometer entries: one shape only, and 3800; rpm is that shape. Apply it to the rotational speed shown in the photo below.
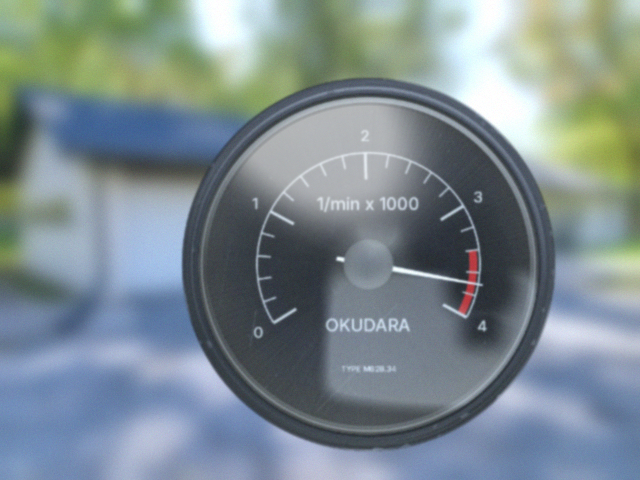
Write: 3700; rpm
